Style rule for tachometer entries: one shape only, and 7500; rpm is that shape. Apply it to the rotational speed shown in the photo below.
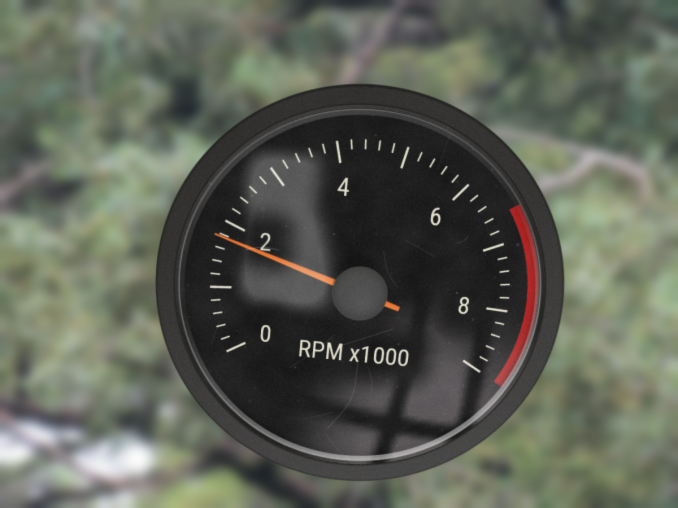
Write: 1800; rpm
